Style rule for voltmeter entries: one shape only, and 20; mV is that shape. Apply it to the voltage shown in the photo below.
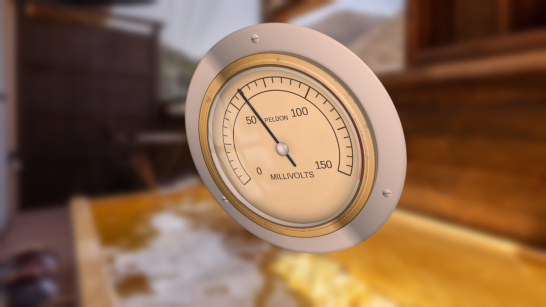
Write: 60; mV
